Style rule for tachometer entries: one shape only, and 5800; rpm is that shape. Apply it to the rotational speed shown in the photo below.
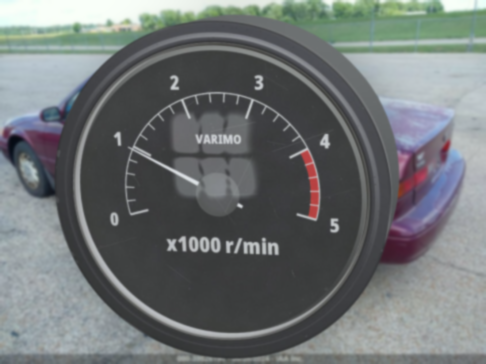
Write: 1000; rpm
